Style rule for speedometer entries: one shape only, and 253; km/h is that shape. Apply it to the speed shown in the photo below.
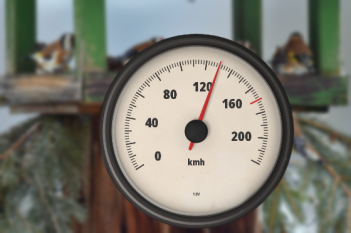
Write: 130; km/h
